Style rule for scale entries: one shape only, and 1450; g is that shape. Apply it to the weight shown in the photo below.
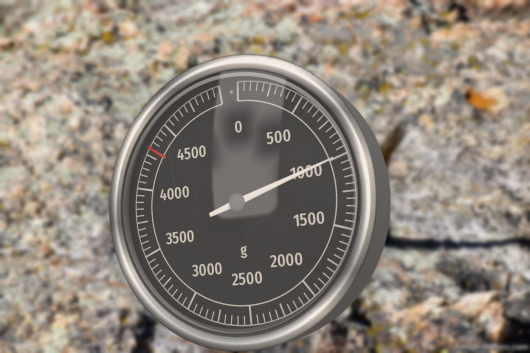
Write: 1000; g
